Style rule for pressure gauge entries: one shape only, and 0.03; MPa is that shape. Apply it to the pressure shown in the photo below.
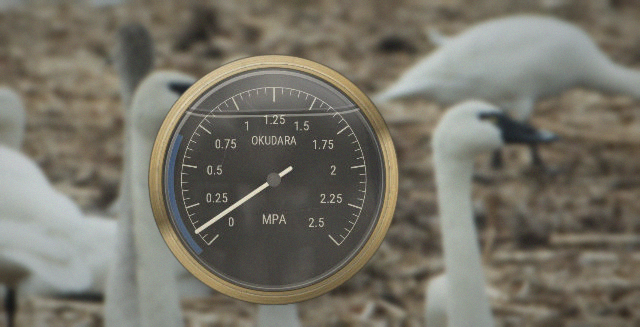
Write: 0.1; MPa
